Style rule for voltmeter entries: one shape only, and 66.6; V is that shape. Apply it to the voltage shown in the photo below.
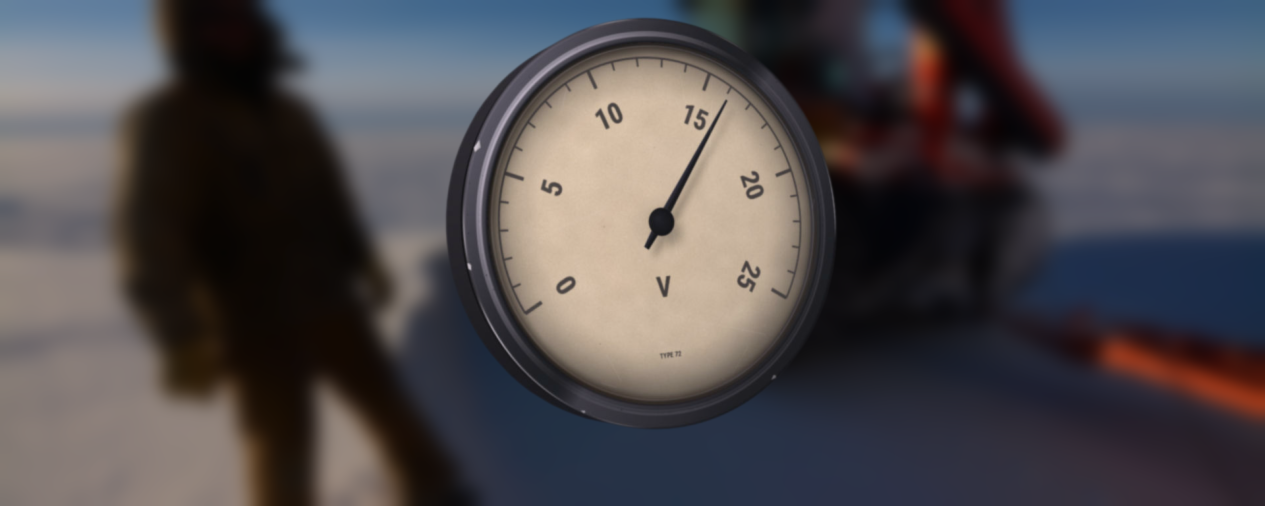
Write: 16; V
